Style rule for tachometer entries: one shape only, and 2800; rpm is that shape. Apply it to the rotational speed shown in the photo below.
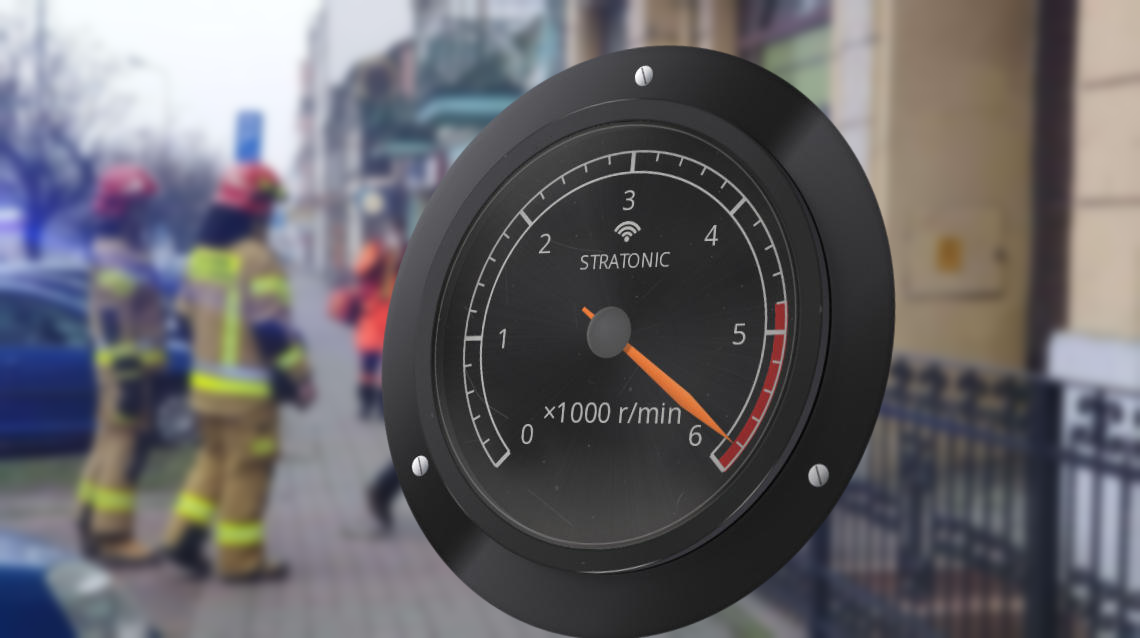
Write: 5800; rpm
